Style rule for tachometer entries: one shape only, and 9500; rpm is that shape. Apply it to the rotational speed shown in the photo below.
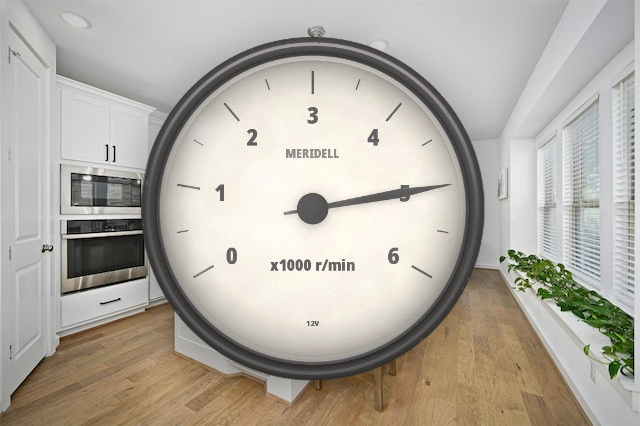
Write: 5000; rpm
